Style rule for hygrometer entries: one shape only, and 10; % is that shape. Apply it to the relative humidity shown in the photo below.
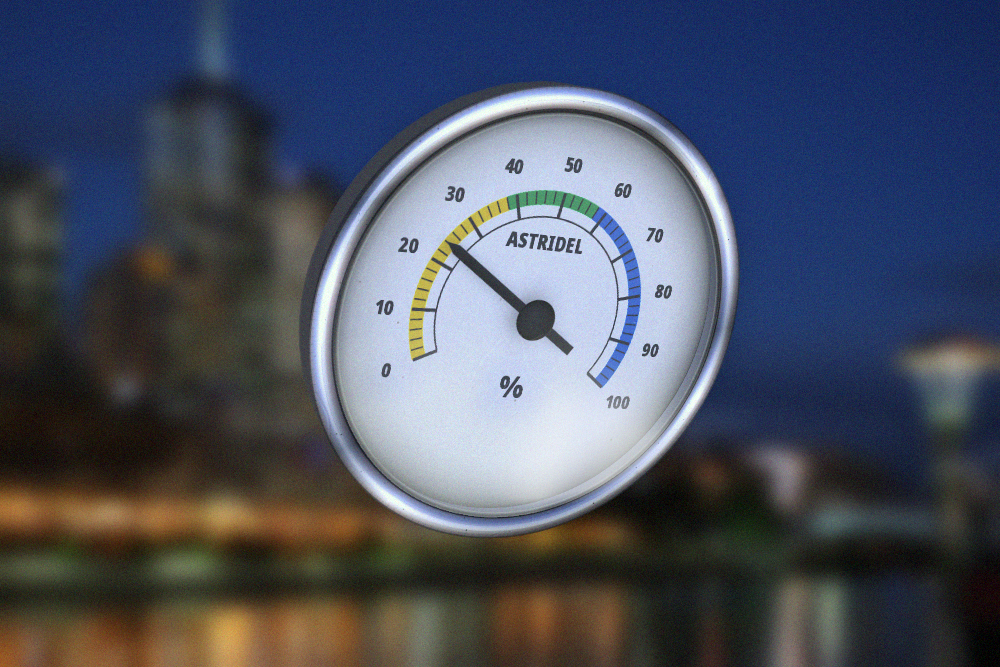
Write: 24; %
